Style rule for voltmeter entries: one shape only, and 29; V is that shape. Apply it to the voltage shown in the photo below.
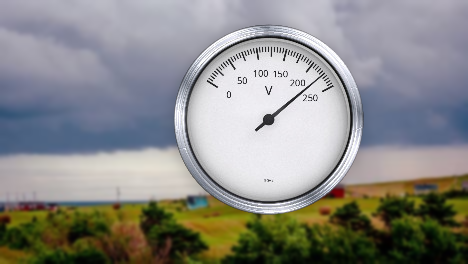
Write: 225; V
